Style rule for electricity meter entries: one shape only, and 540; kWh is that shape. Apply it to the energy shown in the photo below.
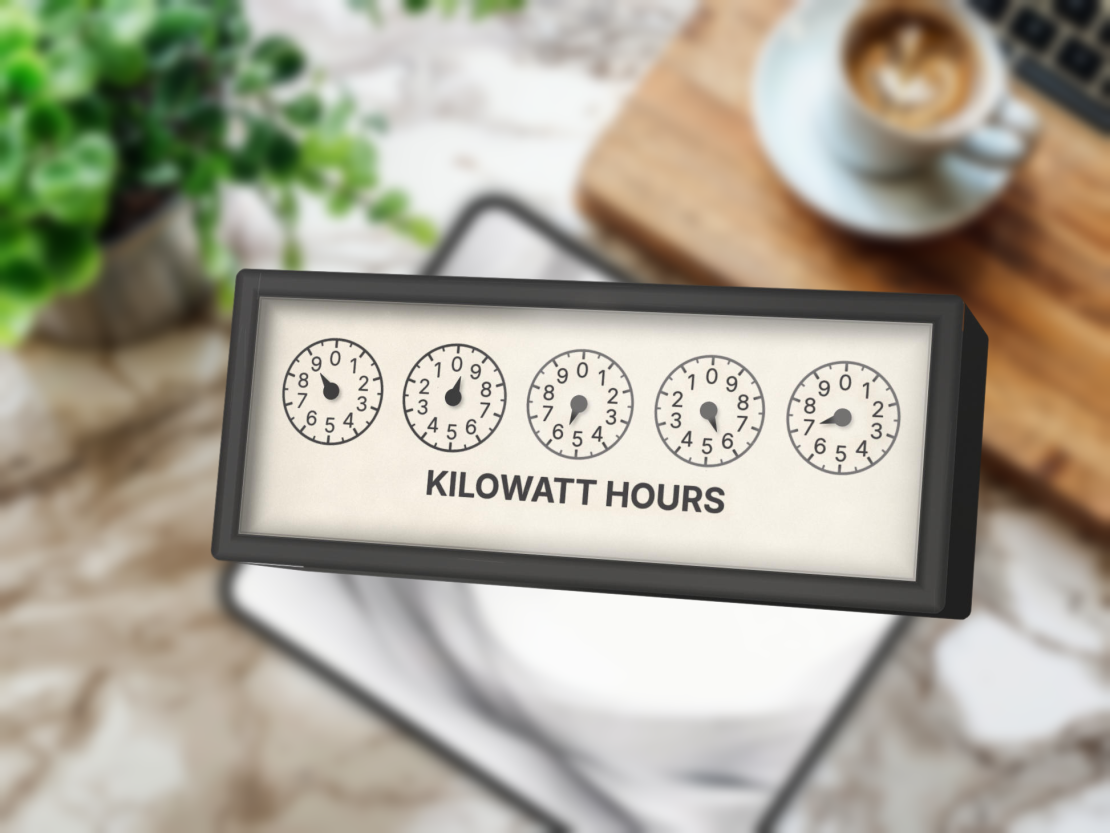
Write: 89557; kWh
